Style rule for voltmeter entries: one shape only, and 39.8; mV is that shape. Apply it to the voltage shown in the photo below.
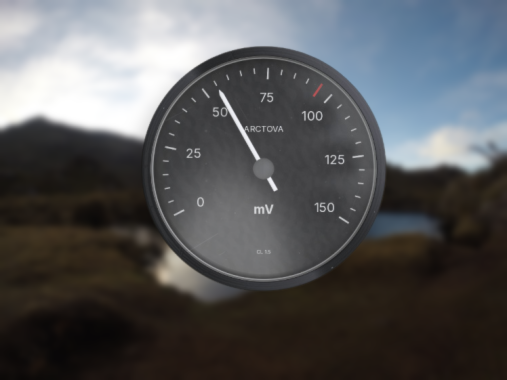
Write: 55; mV
